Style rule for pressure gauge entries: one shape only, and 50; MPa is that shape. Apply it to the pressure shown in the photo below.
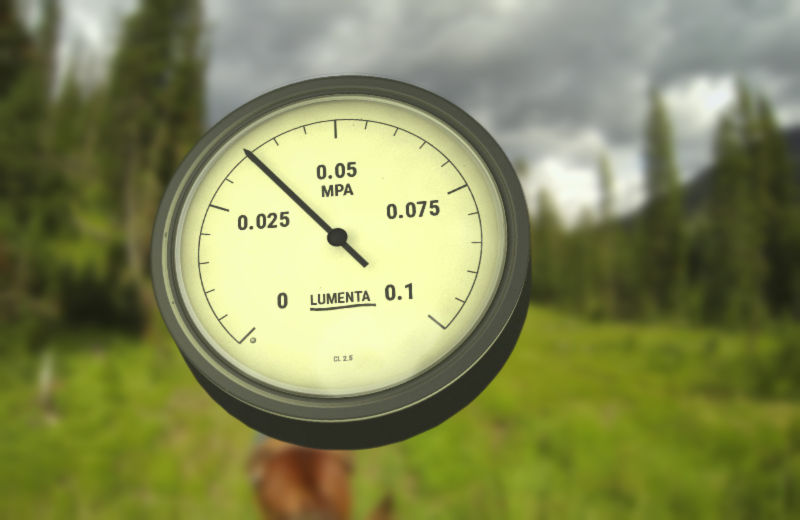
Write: 0.035; MPa
